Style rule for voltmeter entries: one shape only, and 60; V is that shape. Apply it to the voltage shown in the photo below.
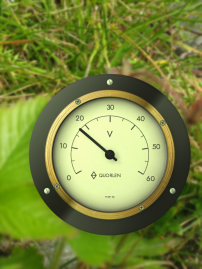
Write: 17.5; V
